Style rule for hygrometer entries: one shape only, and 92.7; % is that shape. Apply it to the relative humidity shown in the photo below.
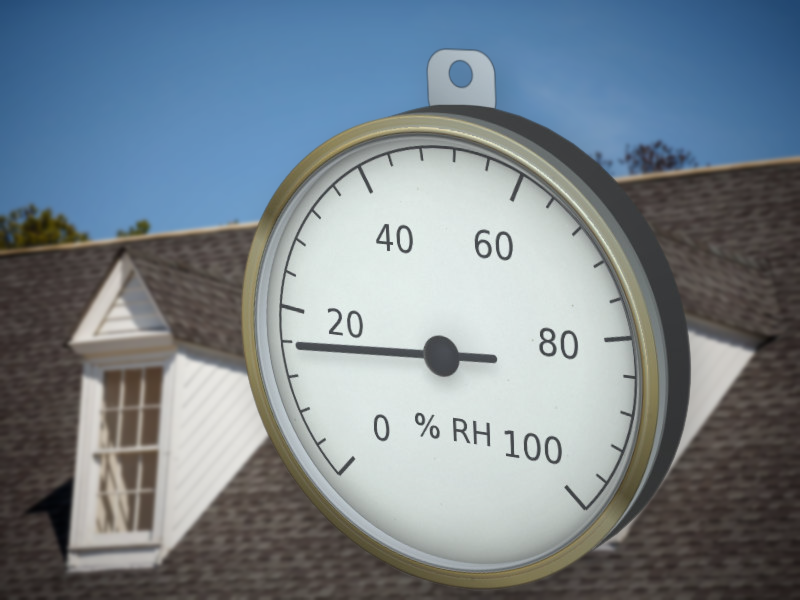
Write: 16; %
